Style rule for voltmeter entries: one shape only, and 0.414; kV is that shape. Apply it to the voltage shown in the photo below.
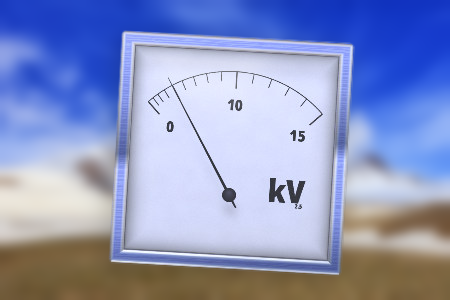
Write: 5; kV
